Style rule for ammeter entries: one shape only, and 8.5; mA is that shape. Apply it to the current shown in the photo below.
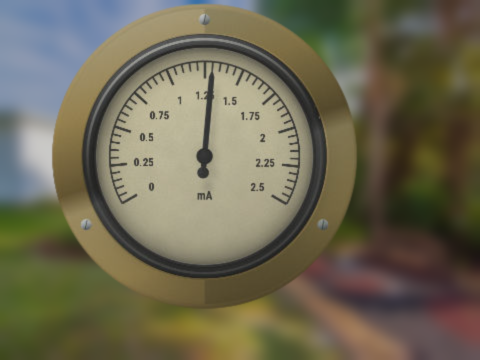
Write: 1.3; mA
